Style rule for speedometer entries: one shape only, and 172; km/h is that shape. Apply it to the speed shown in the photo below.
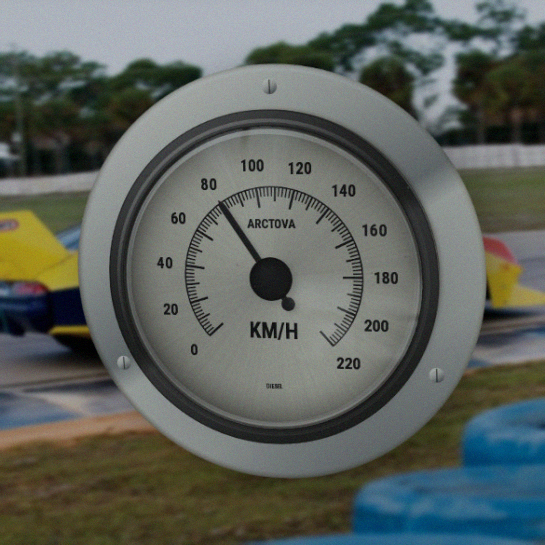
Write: 80; km/h
